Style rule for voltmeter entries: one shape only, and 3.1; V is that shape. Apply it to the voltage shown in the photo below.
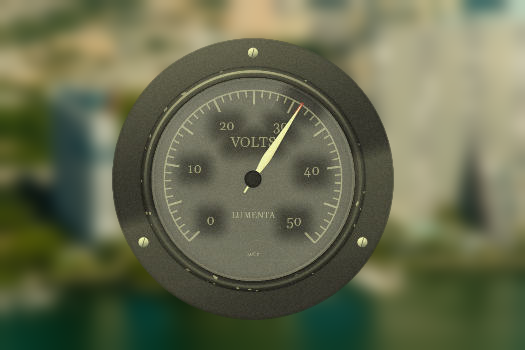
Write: 31; V
